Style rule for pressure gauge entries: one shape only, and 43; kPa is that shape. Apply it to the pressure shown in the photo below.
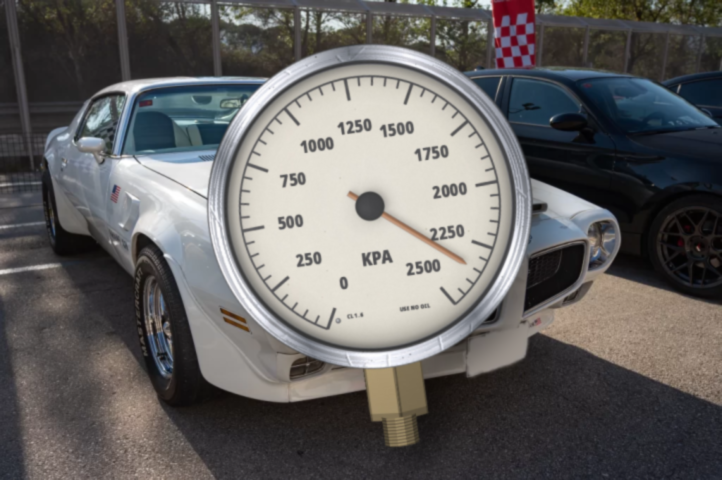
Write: 2350; kPa
